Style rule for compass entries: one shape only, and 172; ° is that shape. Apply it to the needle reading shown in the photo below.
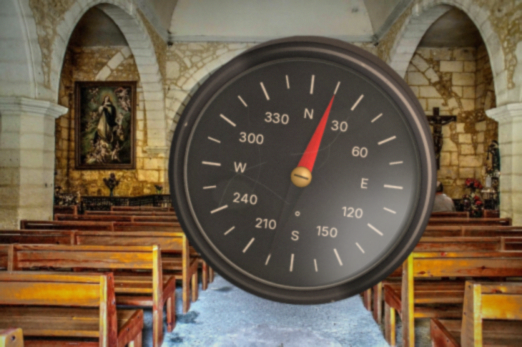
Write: 15; °
